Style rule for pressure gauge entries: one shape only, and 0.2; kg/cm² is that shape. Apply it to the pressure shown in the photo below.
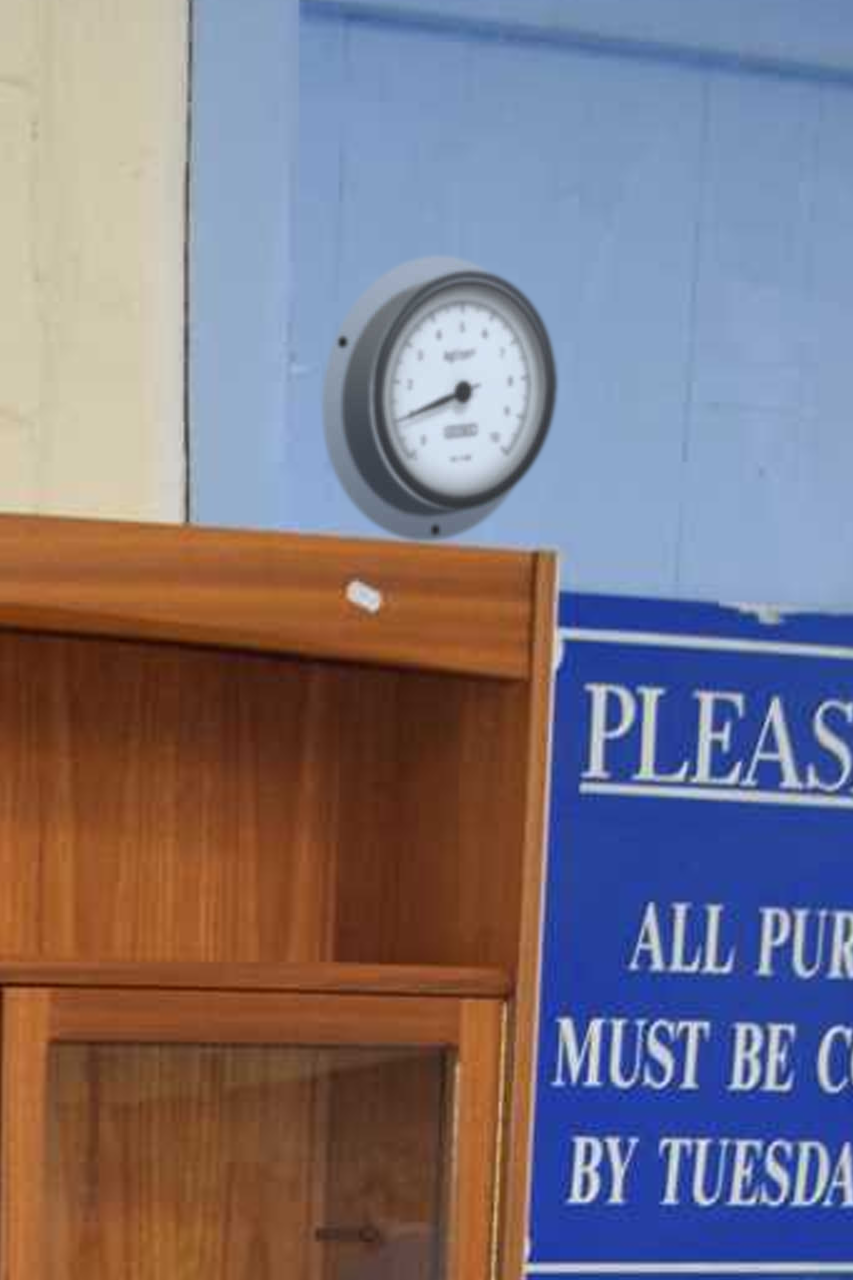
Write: 1; kg/cm²
